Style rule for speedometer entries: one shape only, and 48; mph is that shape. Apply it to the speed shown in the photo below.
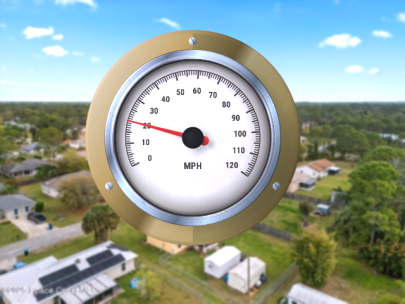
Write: 20; mph
